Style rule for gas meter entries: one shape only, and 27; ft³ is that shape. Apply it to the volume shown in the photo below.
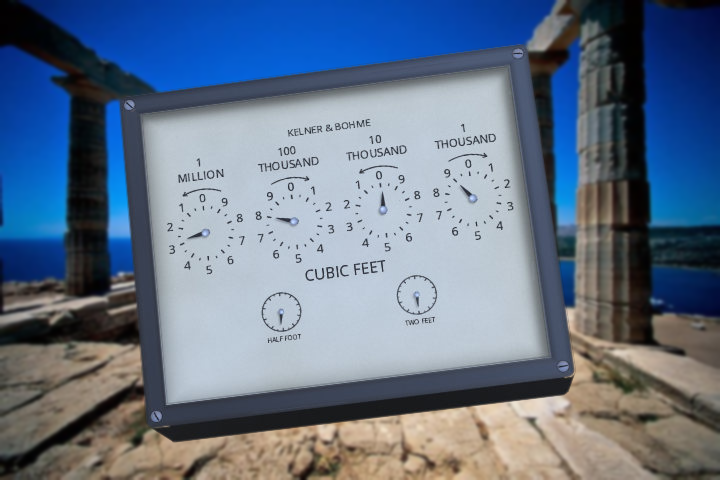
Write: 279900; ft³
